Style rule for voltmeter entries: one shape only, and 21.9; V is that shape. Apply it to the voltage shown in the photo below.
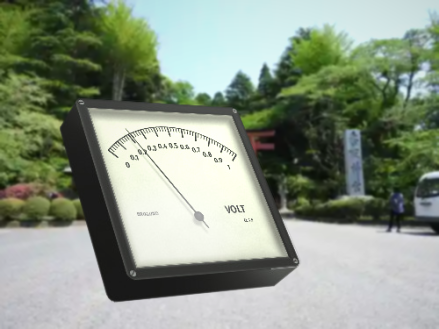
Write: 0.2; V
